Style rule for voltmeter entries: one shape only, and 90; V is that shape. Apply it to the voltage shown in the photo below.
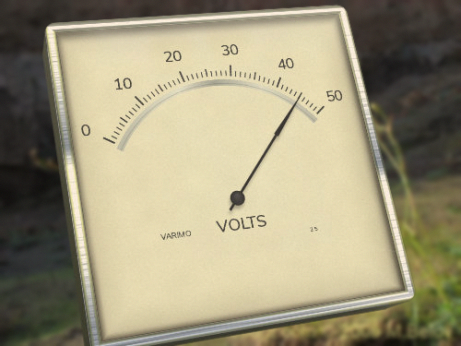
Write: 45; V
